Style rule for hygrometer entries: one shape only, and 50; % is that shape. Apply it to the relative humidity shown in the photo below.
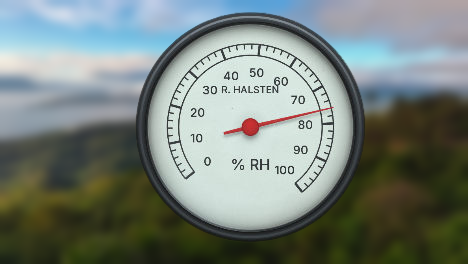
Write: 76; %
